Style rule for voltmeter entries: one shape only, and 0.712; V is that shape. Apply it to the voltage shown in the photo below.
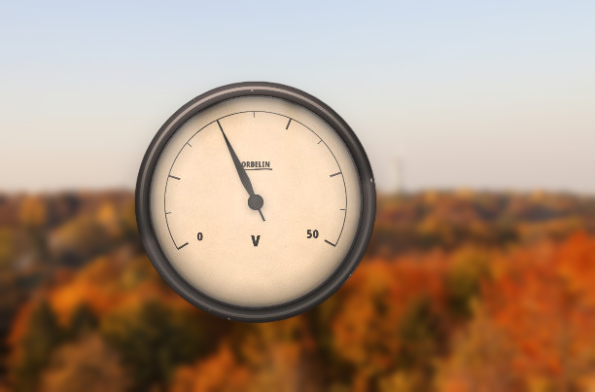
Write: 20; V
